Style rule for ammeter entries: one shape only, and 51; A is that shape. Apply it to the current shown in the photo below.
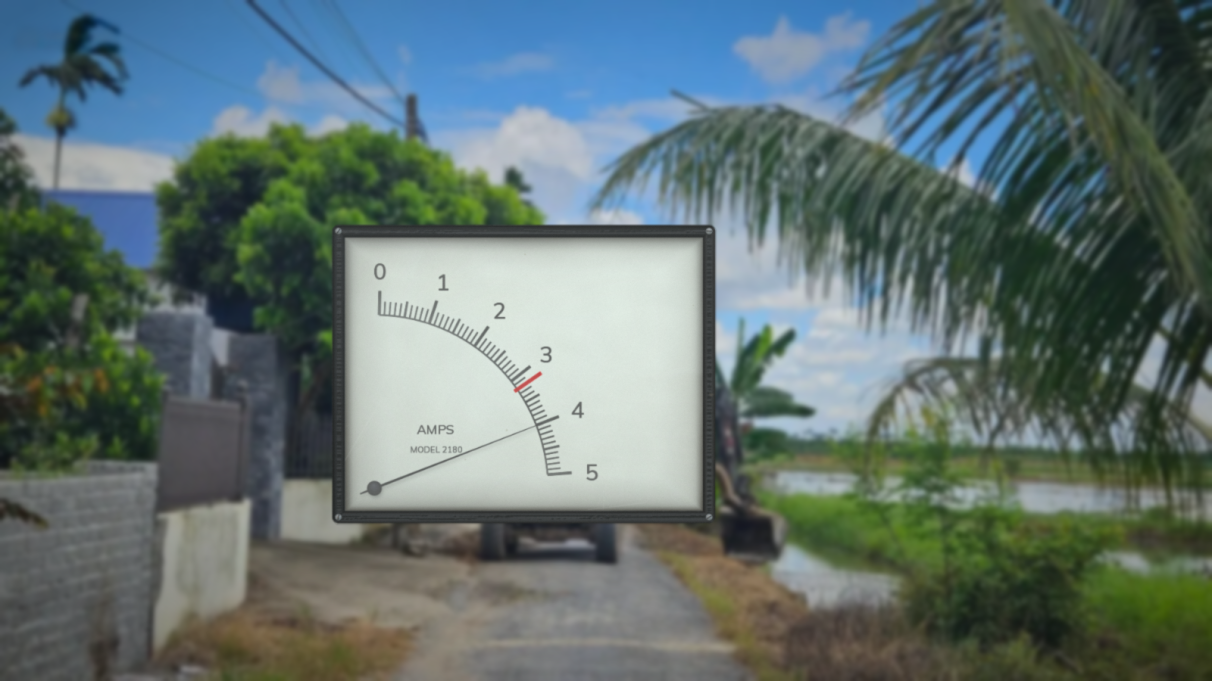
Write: 4; A
